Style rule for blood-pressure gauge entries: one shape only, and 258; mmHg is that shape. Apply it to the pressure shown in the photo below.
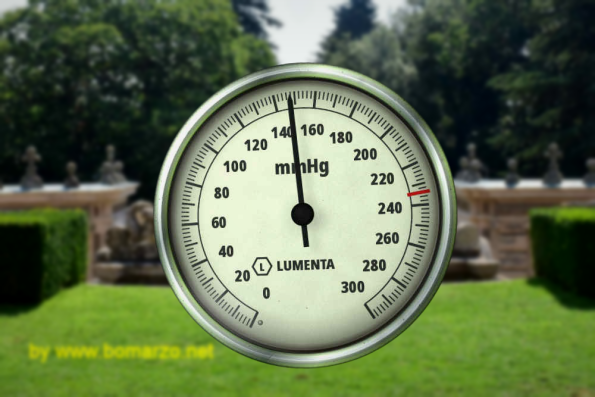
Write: 148; mmHg
